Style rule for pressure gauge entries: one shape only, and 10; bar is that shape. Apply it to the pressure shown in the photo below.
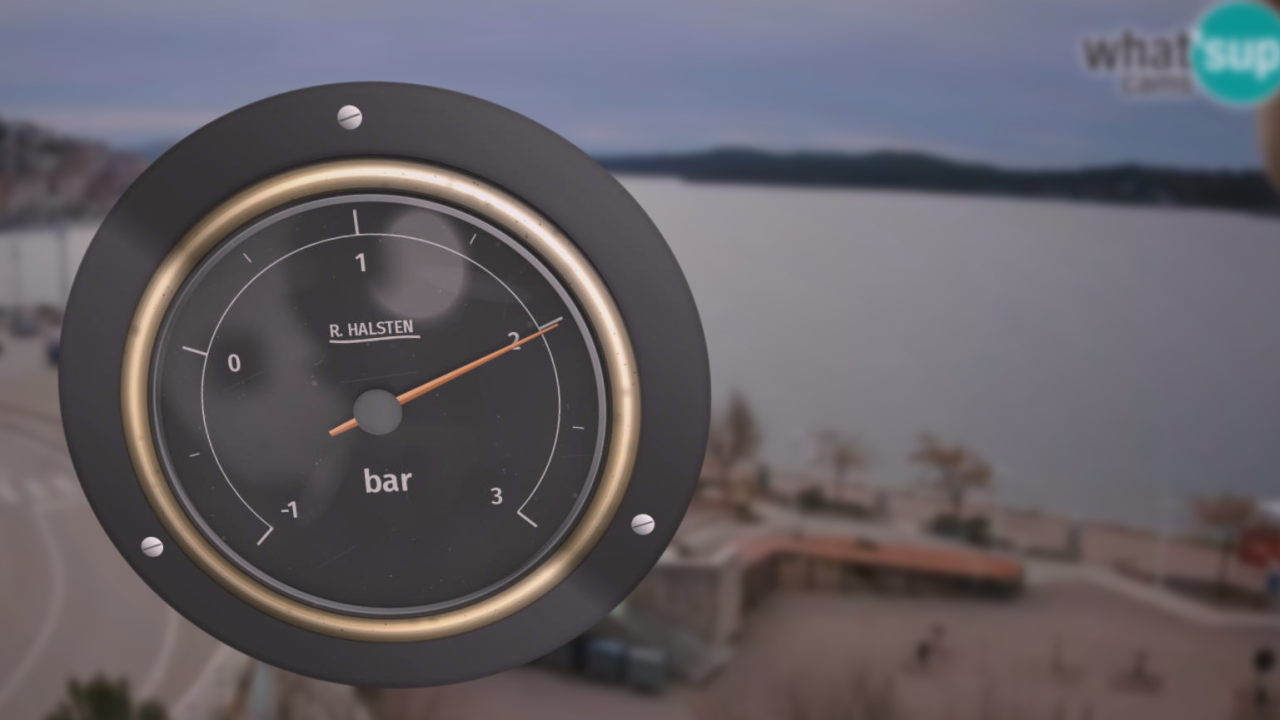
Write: 2; bar
